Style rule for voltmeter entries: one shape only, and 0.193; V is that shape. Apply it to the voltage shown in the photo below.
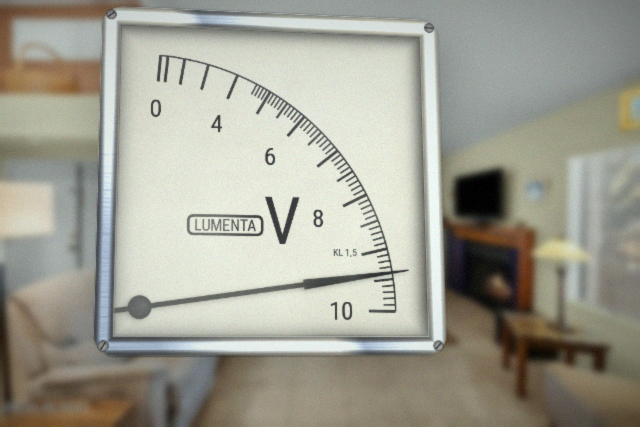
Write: 9.4; V
